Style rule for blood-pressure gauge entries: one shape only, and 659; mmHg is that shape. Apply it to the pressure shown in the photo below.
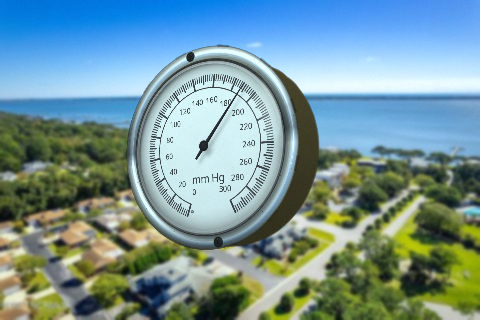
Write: 190; mmHg
